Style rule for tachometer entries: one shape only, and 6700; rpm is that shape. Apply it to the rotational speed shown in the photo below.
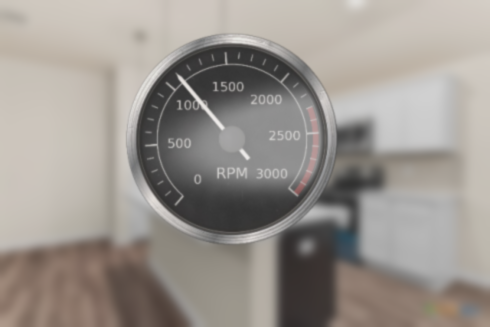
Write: 1100; rpm
